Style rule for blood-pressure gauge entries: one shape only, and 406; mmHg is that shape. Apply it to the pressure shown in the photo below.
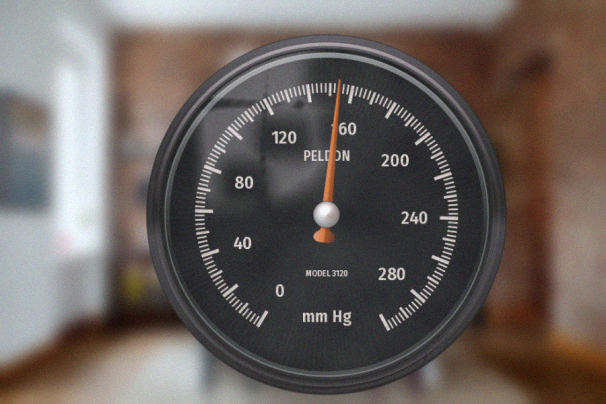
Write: 154; mmHg
